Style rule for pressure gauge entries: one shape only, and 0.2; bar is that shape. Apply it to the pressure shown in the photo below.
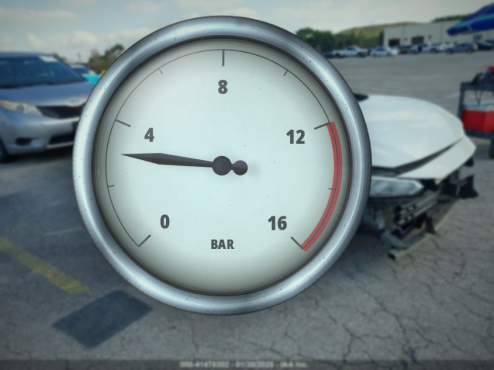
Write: 3; bar
